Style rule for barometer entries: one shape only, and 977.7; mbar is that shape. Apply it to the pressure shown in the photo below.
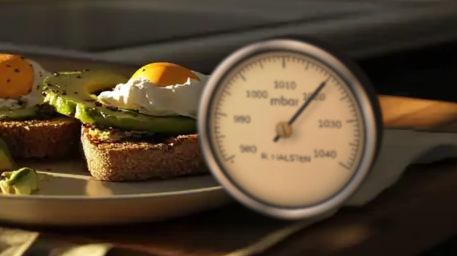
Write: 1020; mbar
